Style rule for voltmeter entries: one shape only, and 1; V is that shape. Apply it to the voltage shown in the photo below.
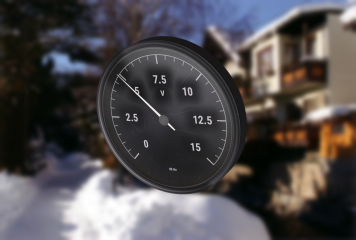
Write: 5; V
